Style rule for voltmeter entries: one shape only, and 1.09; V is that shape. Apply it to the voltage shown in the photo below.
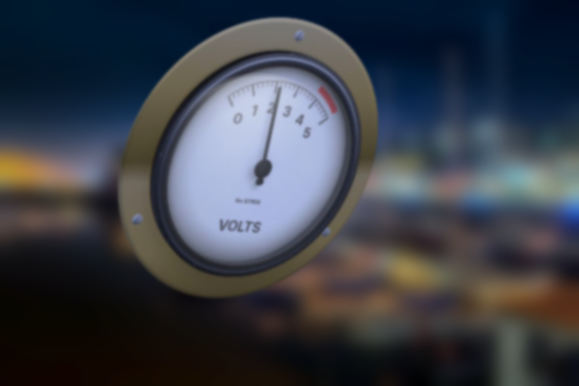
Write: 2; V
